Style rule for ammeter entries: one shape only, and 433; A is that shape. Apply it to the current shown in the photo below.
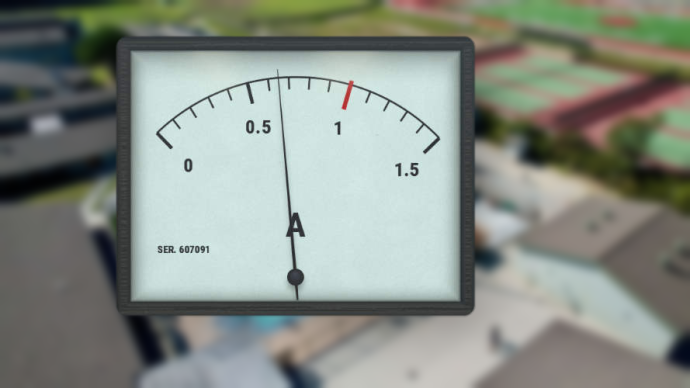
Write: 0.65; A
